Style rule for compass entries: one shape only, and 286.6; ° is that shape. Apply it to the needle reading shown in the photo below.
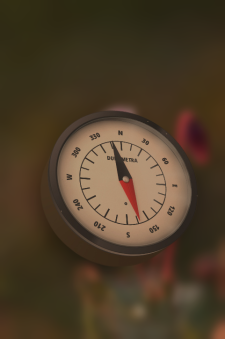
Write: 165; °
